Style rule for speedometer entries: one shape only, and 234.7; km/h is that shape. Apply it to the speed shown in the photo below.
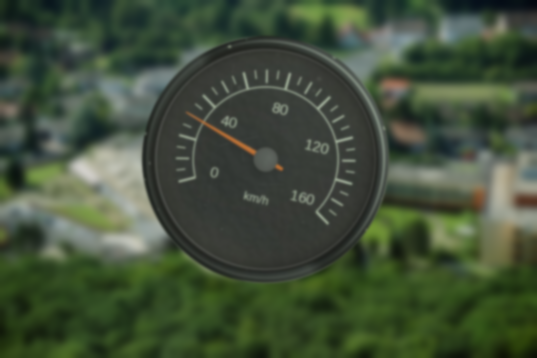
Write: 30; km/h
